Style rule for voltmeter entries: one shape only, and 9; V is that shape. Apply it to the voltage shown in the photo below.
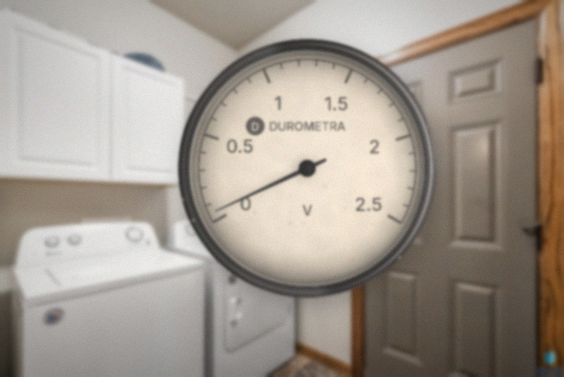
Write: 0.05; V
